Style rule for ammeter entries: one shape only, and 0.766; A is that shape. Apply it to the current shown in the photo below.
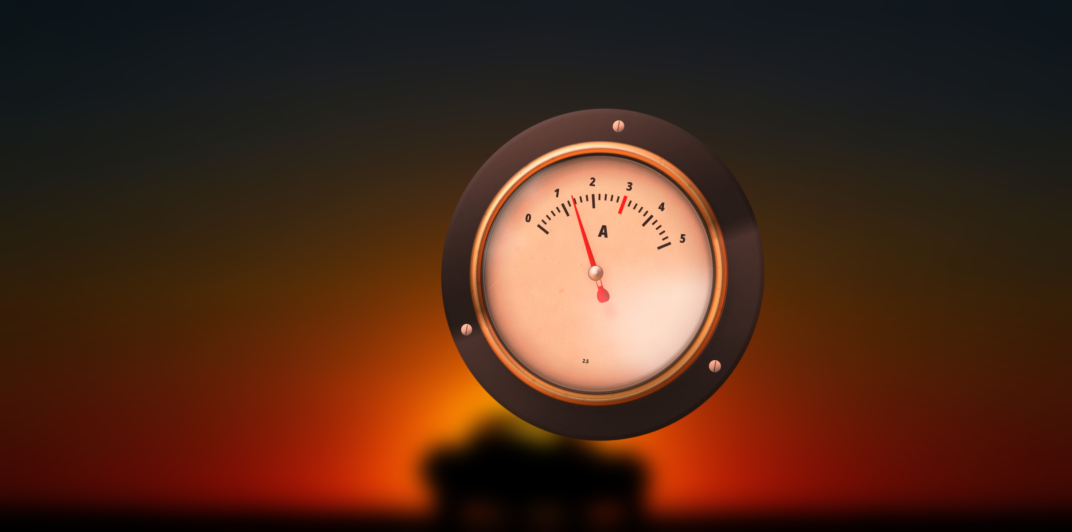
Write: 1.4; A
